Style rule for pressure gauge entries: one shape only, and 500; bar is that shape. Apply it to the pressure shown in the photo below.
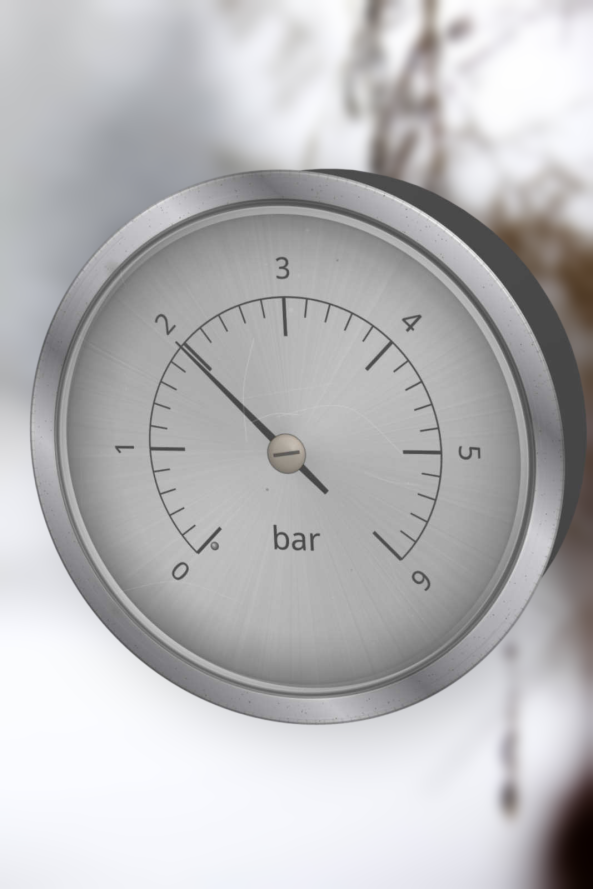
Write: 2; bar
